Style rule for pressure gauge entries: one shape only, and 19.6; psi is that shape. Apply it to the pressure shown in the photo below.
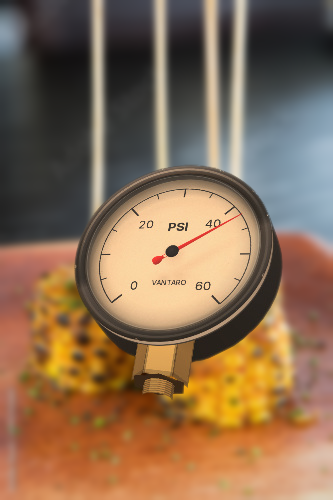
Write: 42.5; psi
